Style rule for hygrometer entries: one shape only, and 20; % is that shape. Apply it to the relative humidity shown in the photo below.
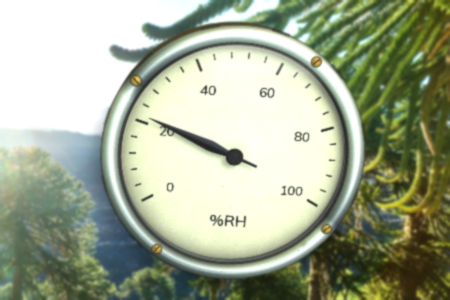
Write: 22; %
